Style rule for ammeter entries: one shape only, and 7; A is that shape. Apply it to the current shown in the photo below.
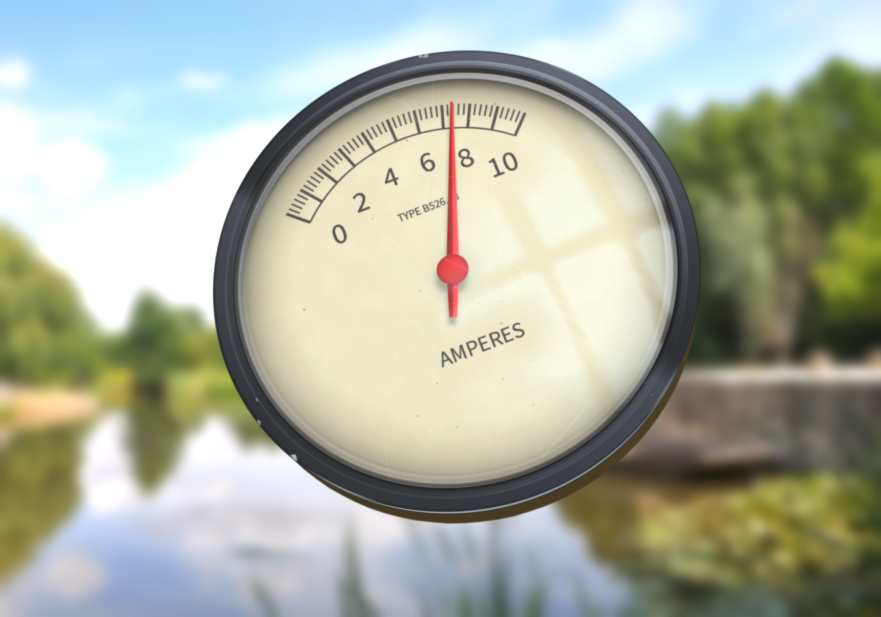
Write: 7.4; A
